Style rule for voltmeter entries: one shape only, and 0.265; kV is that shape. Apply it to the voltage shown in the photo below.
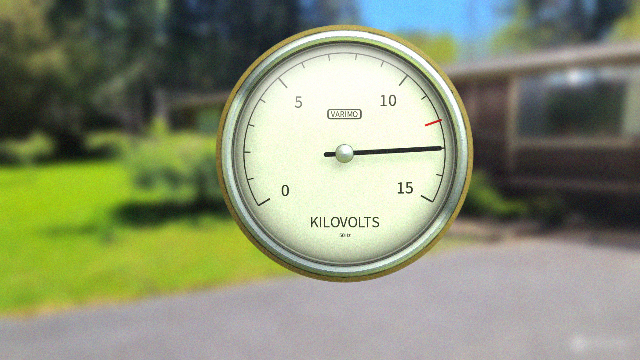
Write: 13; kV
